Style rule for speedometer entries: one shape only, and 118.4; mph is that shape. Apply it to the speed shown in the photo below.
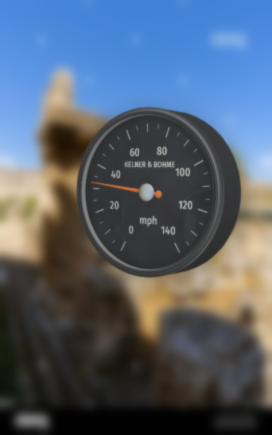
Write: 32.5; mph
